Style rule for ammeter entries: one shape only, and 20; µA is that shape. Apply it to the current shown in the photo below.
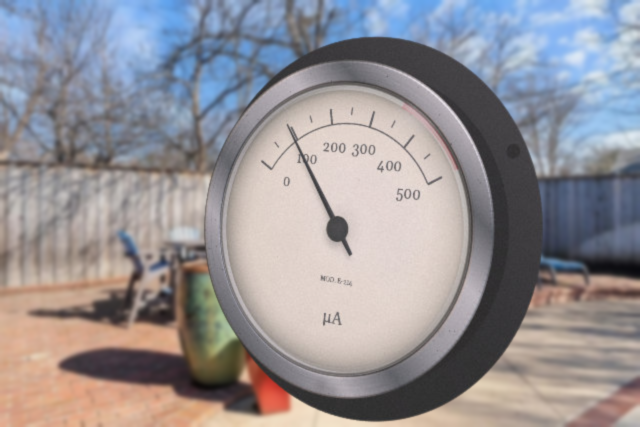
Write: 100; µA
